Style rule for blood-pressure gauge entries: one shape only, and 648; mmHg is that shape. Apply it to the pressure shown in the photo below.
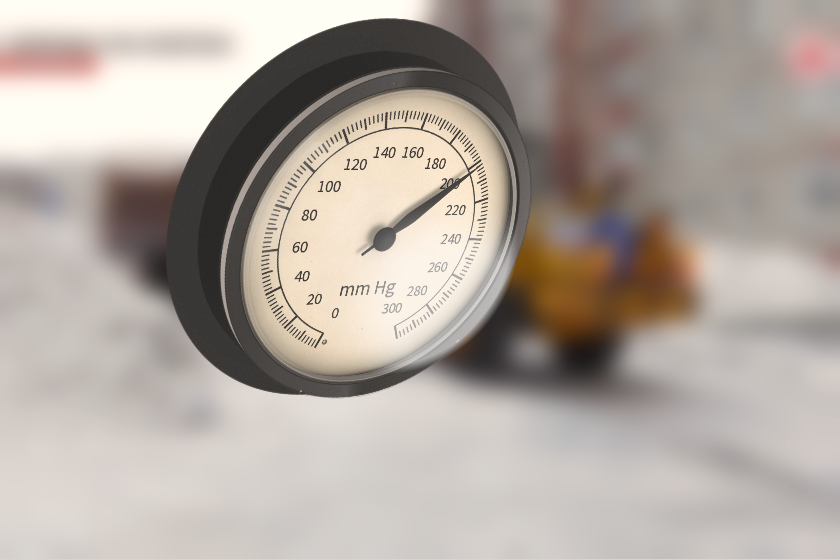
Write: 200; mmHg
